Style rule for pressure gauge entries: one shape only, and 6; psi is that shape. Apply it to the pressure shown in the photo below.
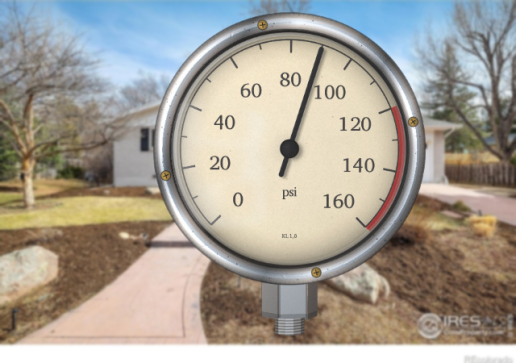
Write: 90; psi
